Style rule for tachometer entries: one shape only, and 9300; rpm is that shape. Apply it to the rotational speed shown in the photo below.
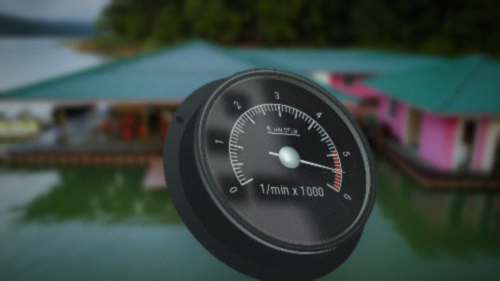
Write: 5500; rpm
